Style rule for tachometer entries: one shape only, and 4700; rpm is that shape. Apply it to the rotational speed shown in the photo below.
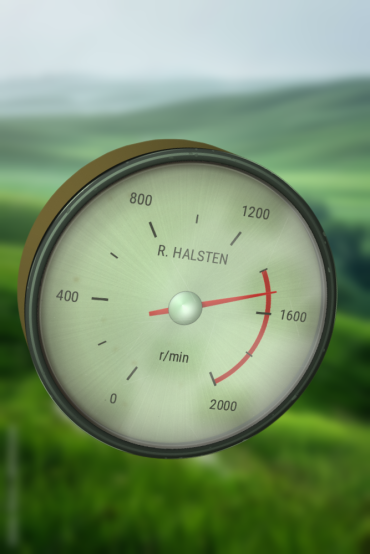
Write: 1500; rpm
